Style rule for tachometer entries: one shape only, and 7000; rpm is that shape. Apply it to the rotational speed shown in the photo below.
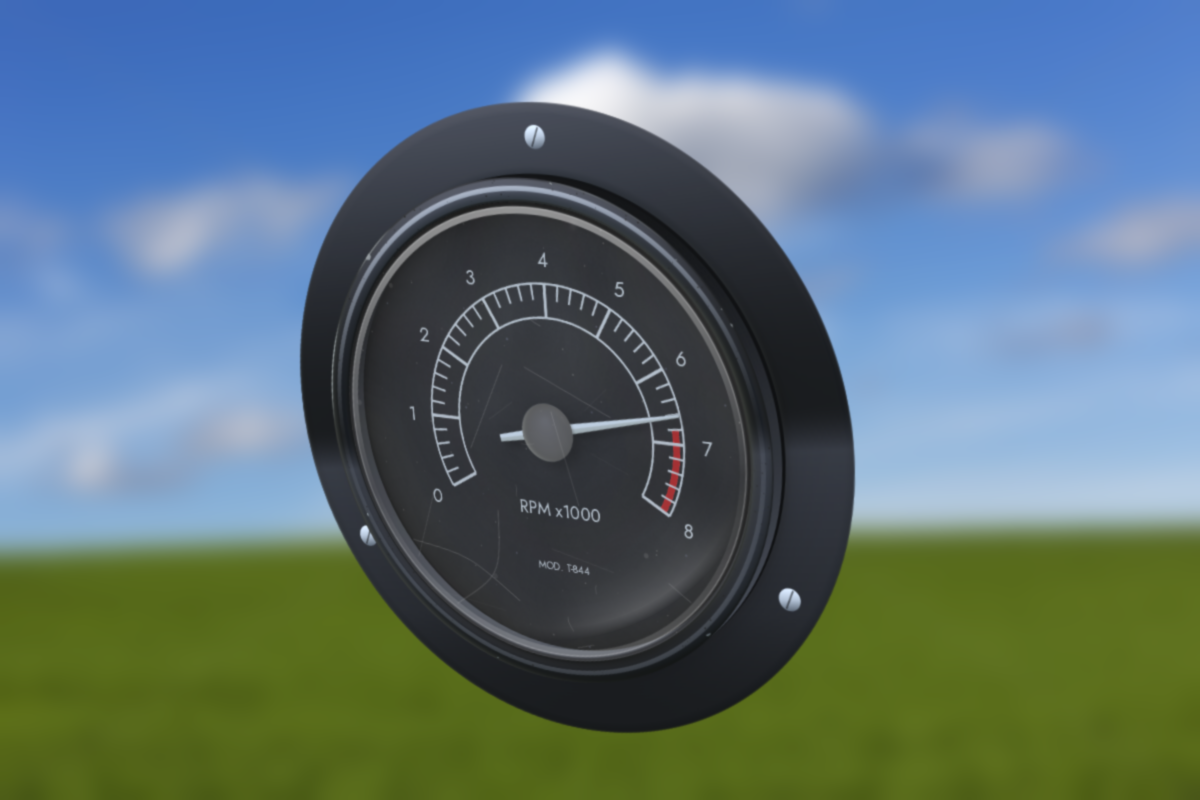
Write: 6600; rpm
